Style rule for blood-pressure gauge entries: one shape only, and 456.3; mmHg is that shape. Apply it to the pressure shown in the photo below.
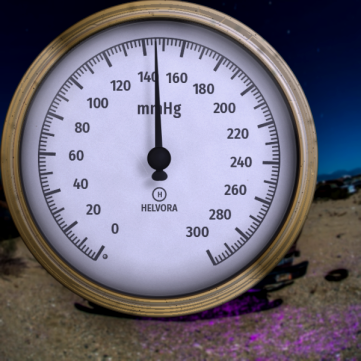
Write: 146; mmHg
